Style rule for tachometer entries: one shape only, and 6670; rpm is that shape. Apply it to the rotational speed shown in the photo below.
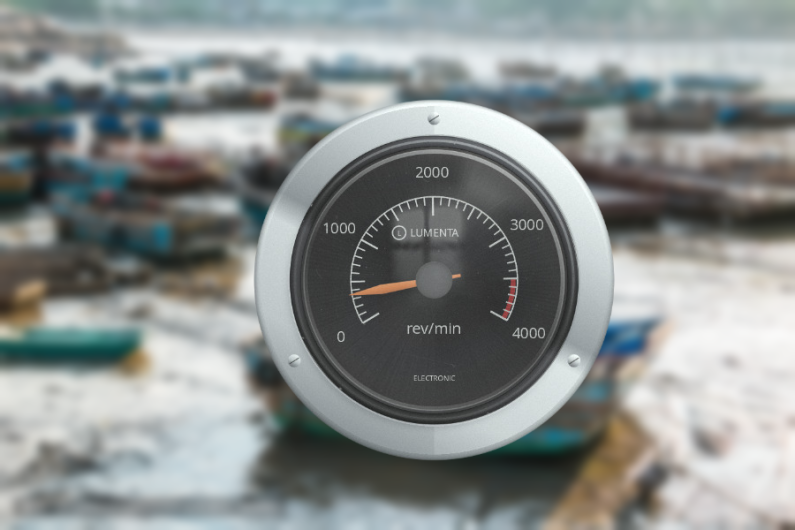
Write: 350; rpm
